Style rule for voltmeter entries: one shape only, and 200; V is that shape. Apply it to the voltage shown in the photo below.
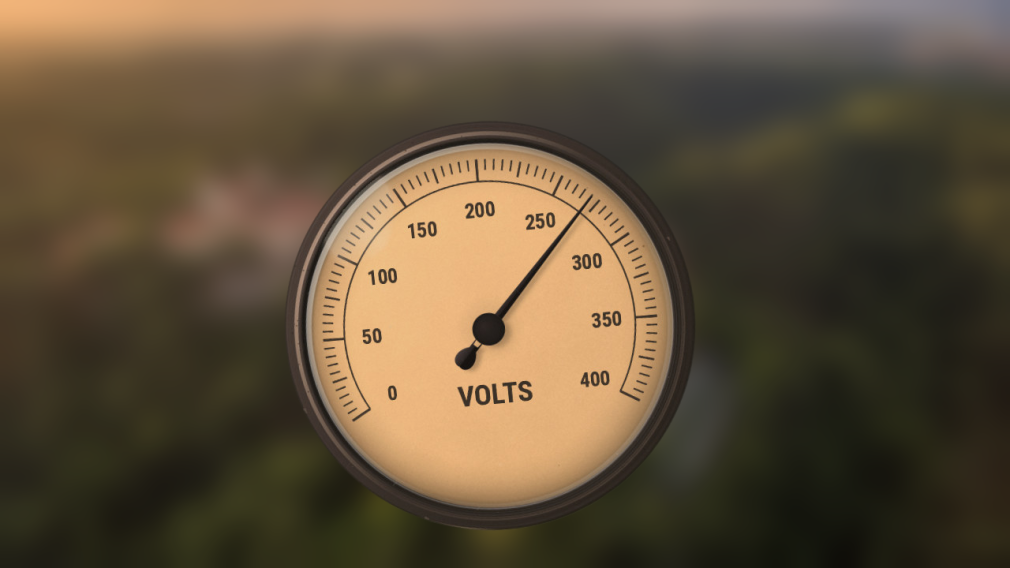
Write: 270; V
